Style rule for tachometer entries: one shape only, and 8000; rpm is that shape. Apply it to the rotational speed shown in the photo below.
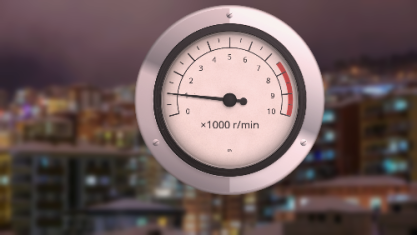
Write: 1000; rpm
